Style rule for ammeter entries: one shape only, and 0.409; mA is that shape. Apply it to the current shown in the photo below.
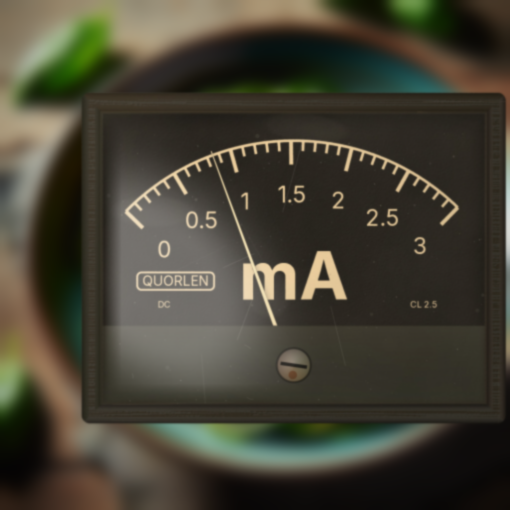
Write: 0.85; mA
